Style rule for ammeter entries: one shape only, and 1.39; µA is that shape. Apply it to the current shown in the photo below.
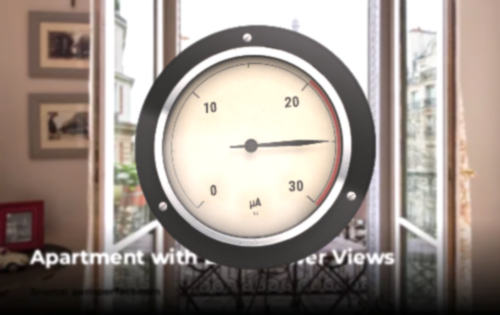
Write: 25; µA
